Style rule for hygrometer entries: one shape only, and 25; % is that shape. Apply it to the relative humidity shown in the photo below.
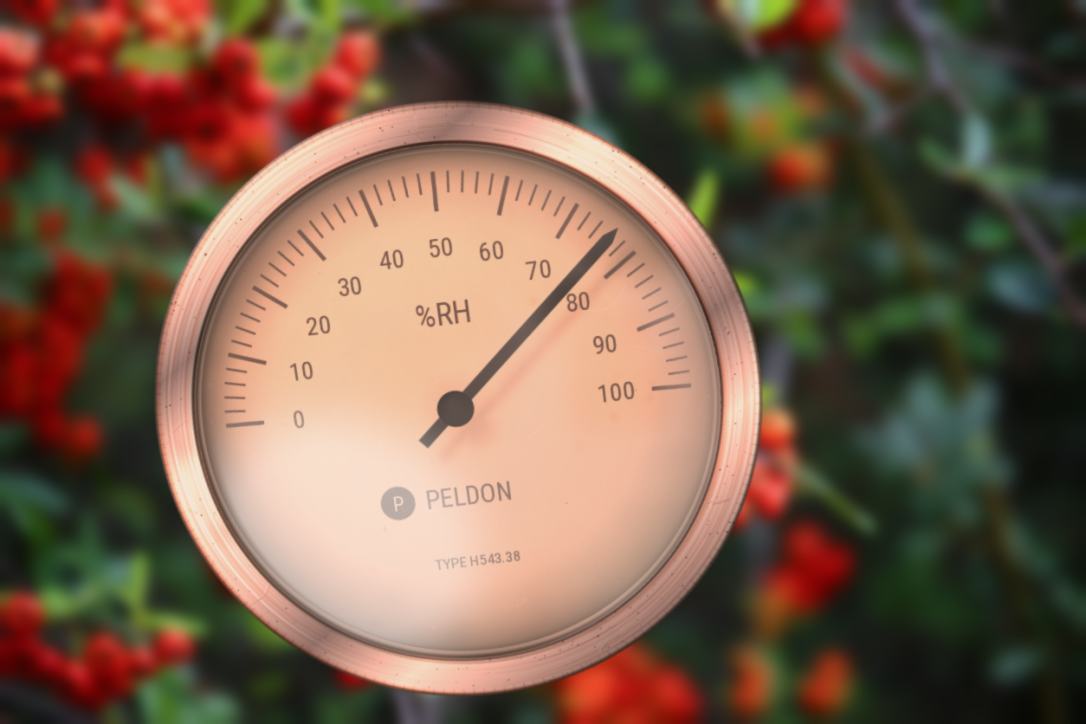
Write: 76; %
